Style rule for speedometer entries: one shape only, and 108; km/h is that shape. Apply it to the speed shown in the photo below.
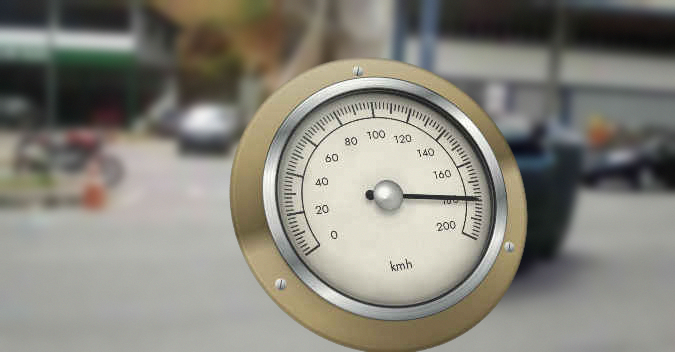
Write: 180; km/h
